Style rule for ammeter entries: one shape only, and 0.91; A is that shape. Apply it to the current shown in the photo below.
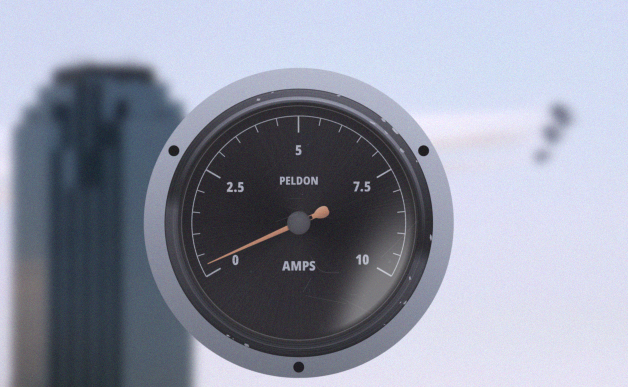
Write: 0.25; A
